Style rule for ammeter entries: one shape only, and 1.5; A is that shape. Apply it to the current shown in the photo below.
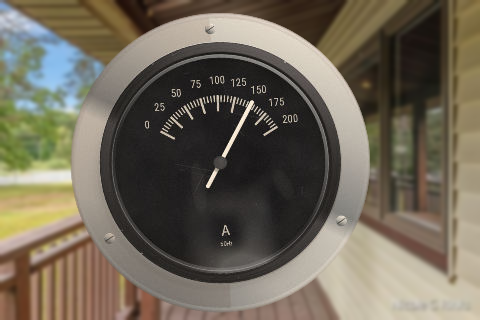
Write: 150; A
